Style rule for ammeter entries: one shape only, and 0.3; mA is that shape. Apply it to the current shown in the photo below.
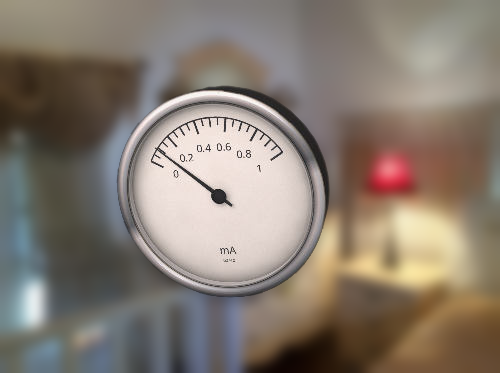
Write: 0.1; mA
